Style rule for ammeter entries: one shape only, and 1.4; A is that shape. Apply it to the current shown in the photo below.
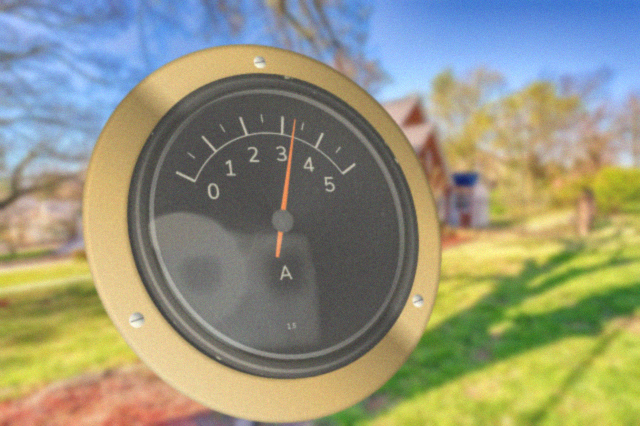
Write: 3.25; A
